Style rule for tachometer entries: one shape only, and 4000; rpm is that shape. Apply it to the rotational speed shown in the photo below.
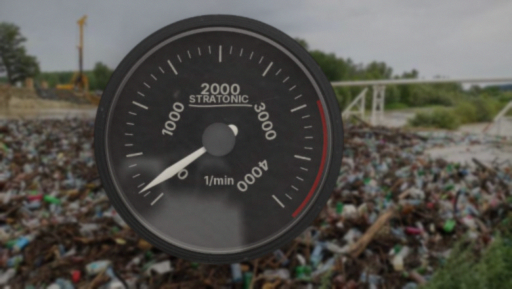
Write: 150; rpm
